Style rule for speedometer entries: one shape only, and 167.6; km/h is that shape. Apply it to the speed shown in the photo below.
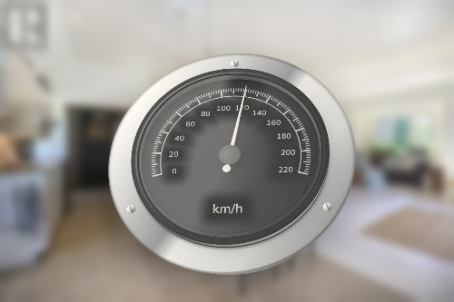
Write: 120; km/h
